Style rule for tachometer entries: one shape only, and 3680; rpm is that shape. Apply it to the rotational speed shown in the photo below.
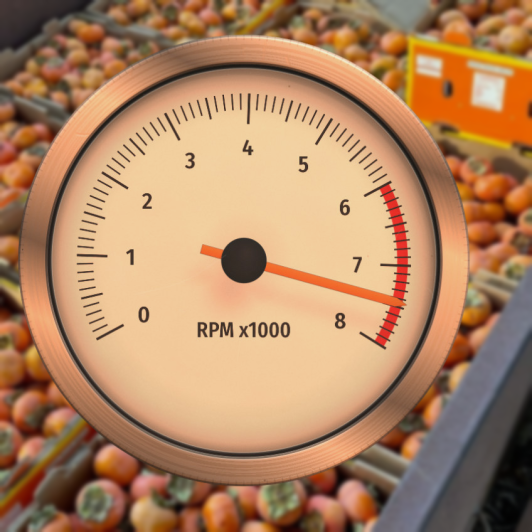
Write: 7450; rpm
